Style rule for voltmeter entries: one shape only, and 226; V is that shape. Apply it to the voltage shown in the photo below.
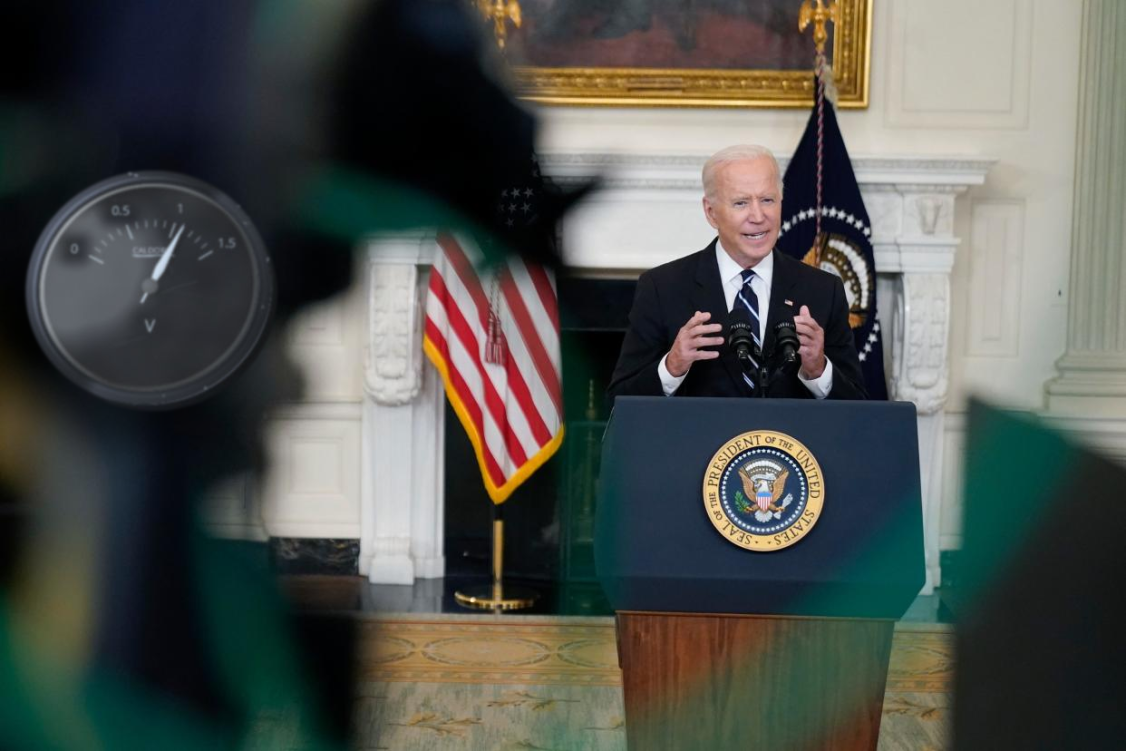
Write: 1.1; V
